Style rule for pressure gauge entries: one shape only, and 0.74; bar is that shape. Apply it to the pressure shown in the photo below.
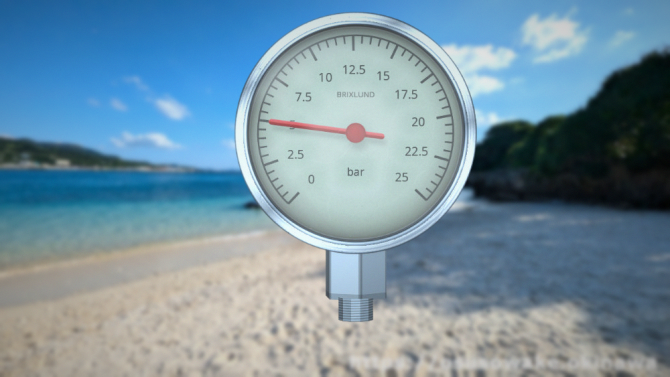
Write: 5; bar
